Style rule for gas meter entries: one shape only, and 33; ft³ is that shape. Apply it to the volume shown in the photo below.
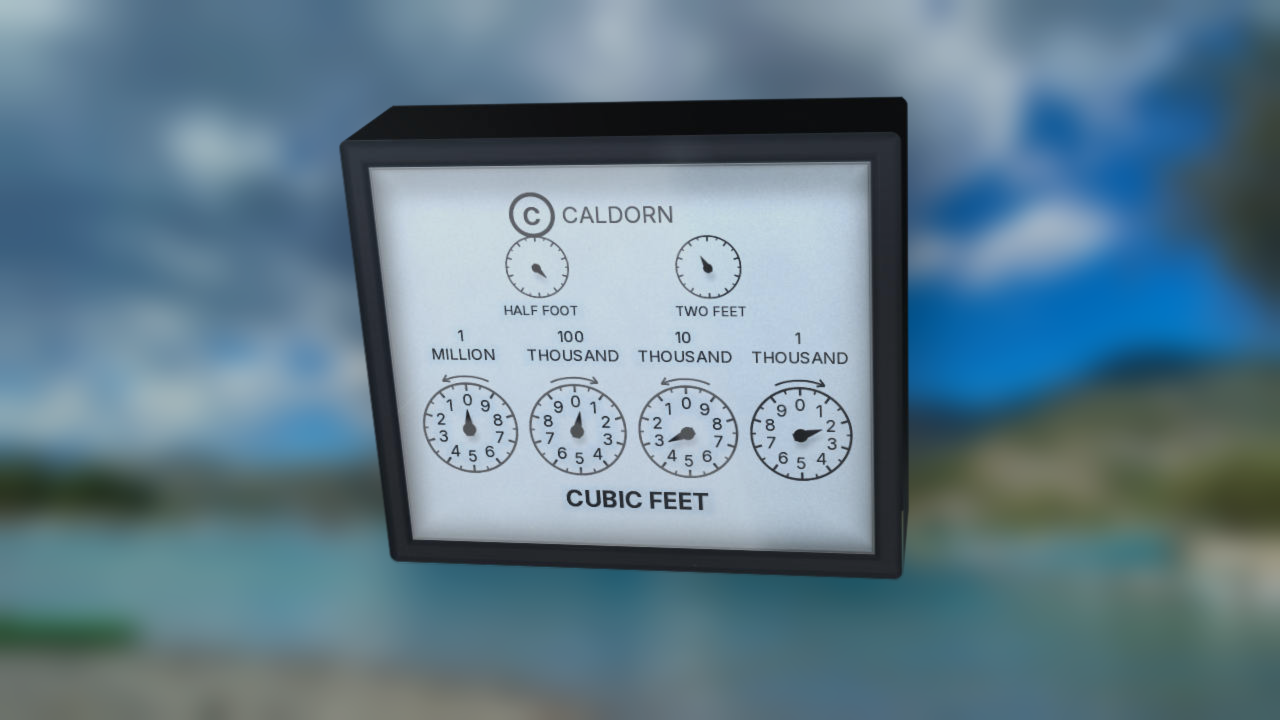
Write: 3200; ft³
